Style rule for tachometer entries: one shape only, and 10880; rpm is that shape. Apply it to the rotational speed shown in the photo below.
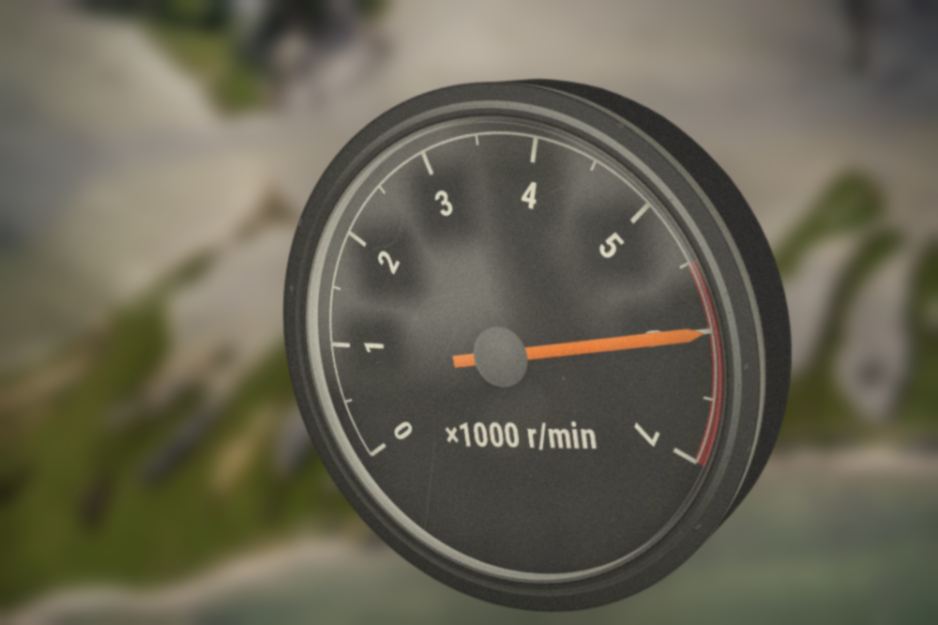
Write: 6000; rpm
